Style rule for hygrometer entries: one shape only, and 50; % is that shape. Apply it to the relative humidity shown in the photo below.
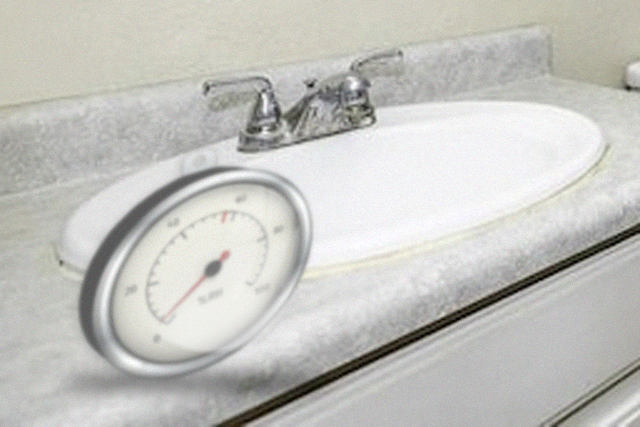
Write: 4; %
